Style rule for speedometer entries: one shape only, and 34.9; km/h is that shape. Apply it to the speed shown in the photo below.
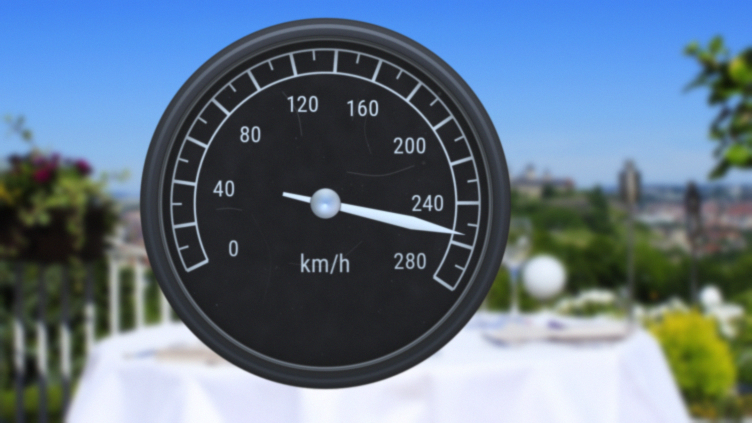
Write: 255; km/h
